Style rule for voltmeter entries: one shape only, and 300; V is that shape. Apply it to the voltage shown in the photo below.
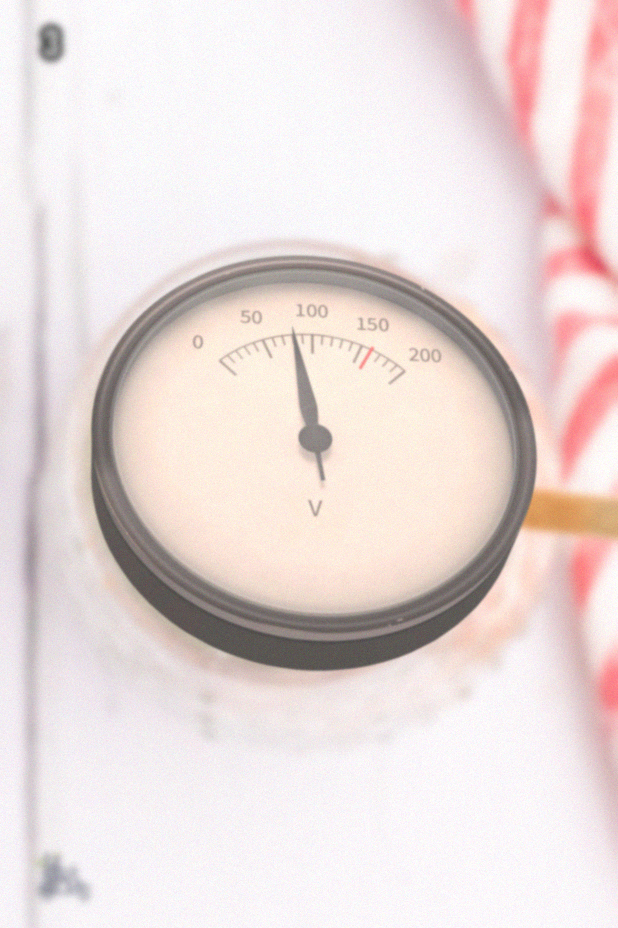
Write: 80; V
